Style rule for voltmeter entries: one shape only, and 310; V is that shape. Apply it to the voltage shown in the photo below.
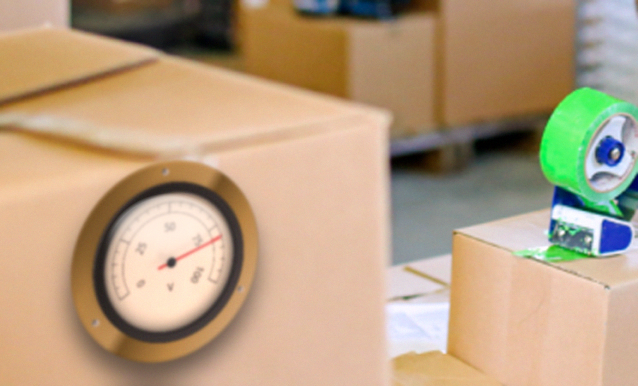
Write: 80; V
